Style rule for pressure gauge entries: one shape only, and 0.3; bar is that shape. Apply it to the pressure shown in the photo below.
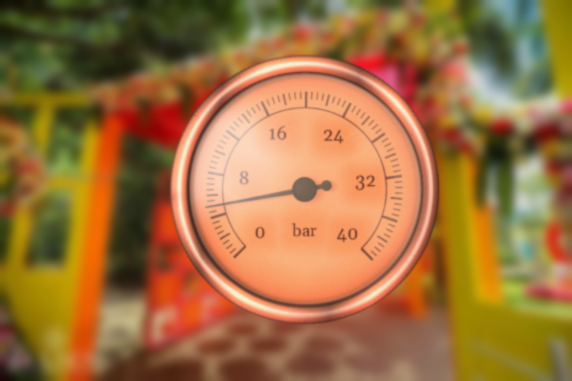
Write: 5; bar
